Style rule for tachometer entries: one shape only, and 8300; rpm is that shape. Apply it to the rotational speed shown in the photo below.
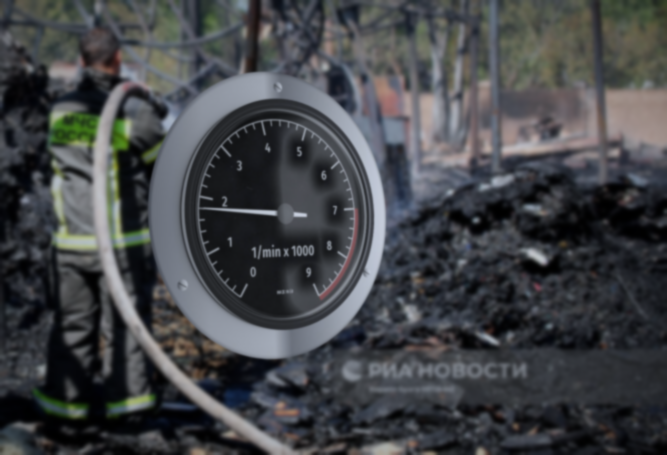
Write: 1800; rpm
